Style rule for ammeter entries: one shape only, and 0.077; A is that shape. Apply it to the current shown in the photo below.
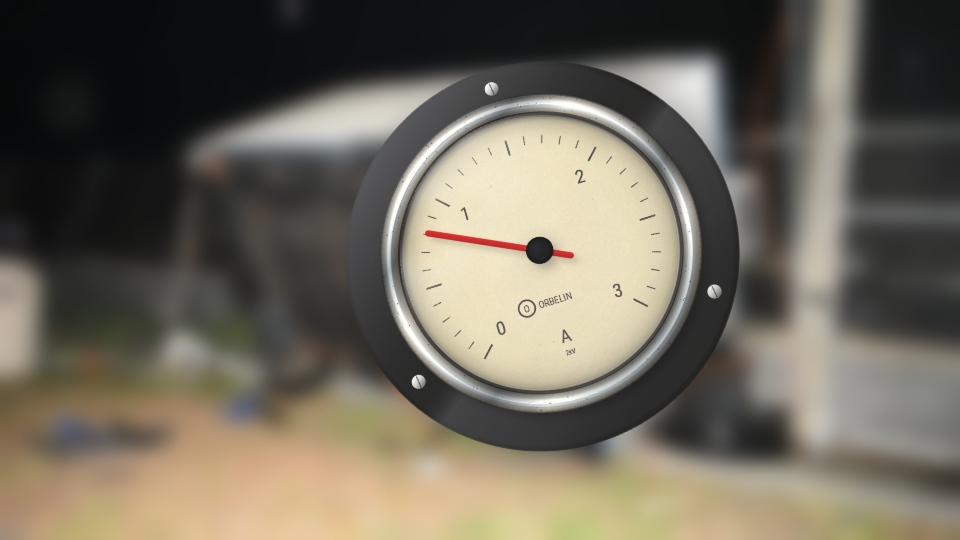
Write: 0.8; A
